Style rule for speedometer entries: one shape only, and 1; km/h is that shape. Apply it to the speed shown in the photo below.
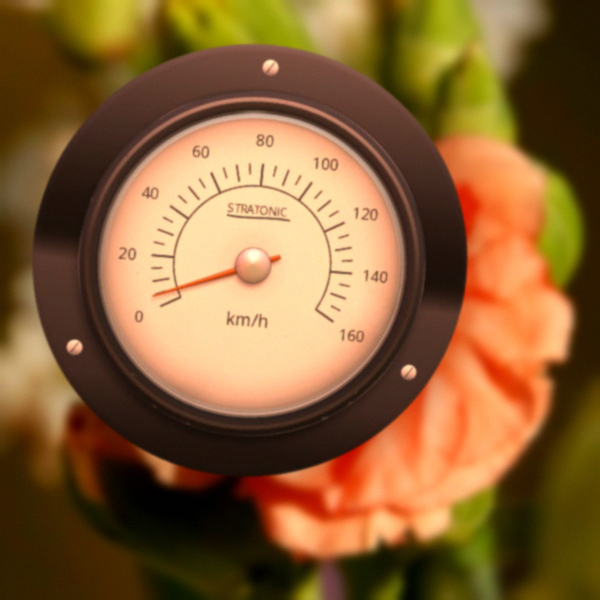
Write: 5; km/h
